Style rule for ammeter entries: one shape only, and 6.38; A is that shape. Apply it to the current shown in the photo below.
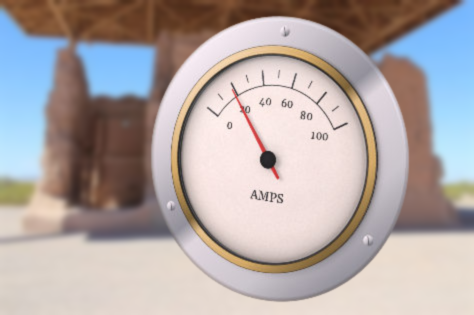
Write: 20; A
